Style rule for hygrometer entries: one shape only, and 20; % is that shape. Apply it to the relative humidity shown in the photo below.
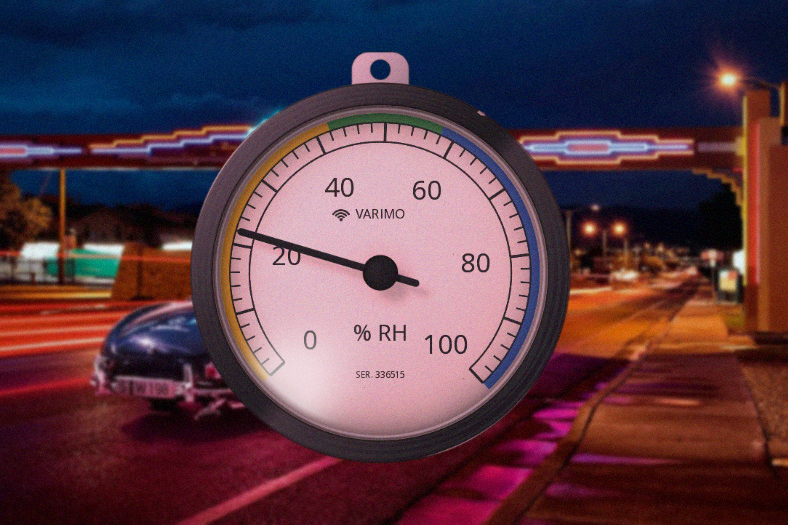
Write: 22; %
